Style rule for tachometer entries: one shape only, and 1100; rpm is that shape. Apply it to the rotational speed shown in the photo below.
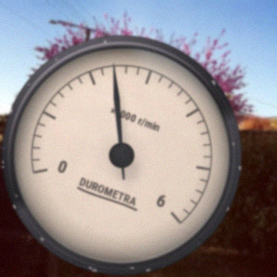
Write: 2400; rpm
